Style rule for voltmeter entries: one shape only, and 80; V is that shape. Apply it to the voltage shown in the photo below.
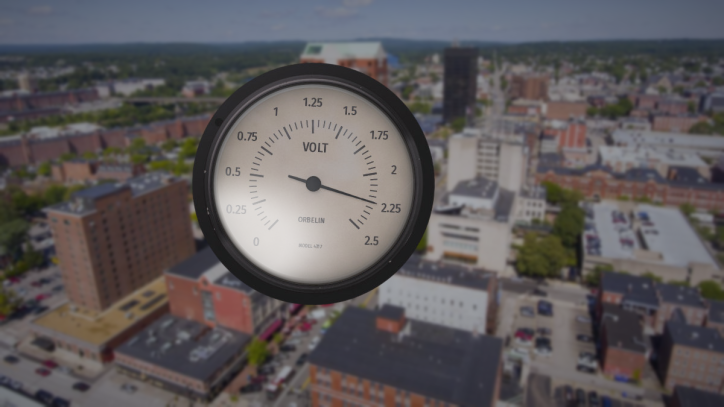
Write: 2.25; V
